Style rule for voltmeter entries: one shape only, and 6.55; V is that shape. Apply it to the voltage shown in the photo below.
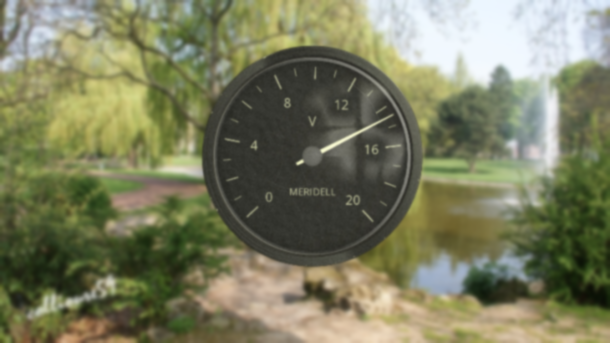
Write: 14.5; V
